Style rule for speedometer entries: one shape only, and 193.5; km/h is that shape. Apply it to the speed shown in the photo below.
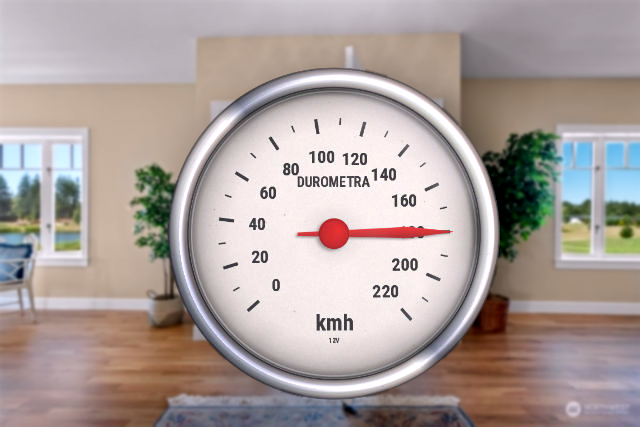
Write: 180; km/h
